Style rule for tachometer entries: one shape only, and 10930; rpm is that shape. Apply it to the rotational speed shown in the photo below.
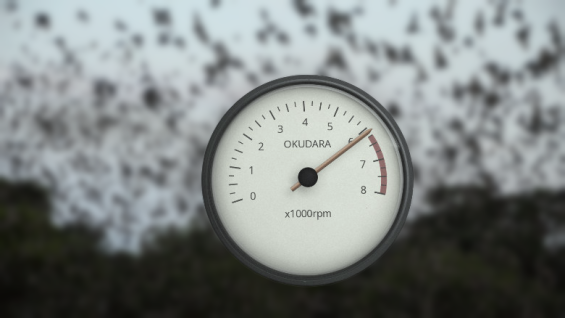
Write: 6125; rpm
